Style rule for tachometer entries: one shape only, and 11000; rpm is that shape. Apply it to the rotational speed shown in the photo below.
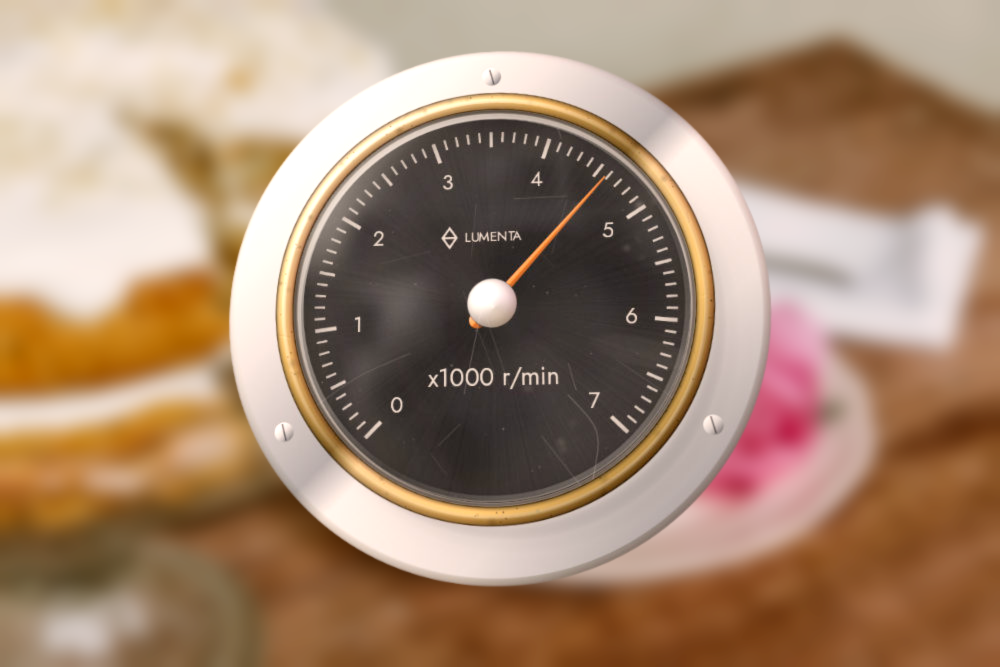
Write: 4600; rpm
